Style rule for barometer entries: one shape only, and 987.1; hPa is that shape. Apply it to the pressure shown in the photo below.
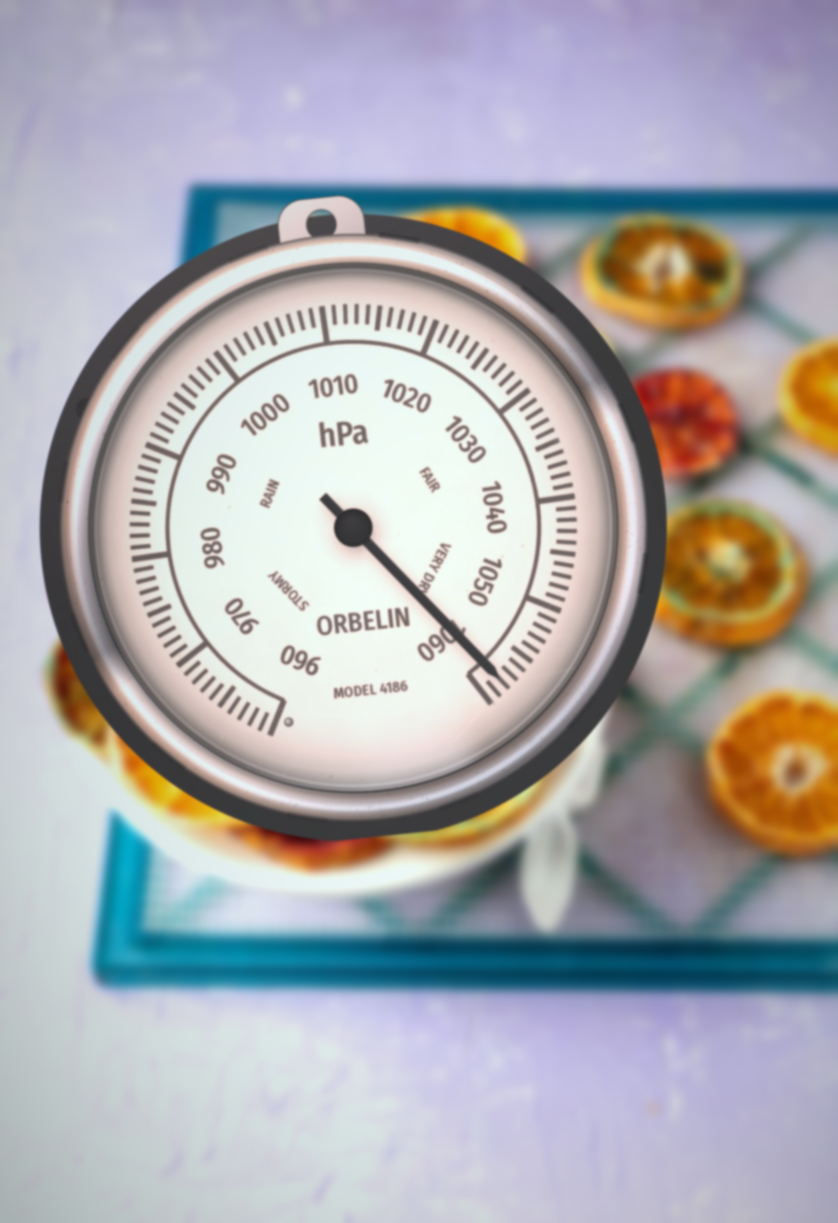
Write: 1058; hPa
